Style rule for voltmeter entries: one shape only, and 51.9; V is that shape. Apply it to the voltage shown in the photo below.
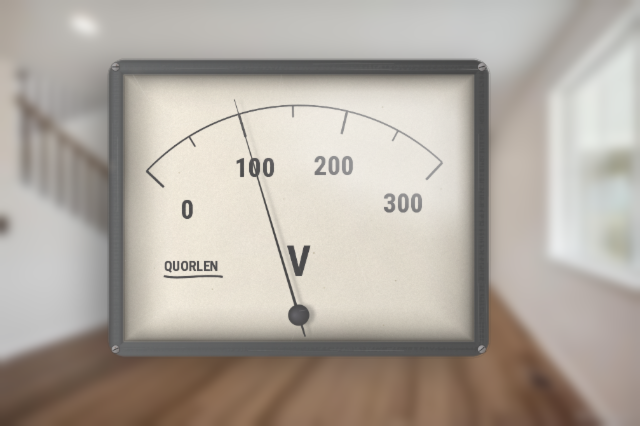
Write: 100; V
